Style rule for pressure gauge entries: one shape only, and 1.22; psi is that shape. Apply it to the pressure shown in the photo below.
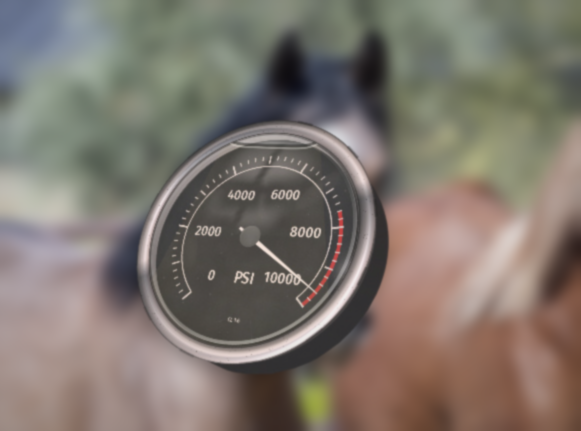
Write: 9600; psi
